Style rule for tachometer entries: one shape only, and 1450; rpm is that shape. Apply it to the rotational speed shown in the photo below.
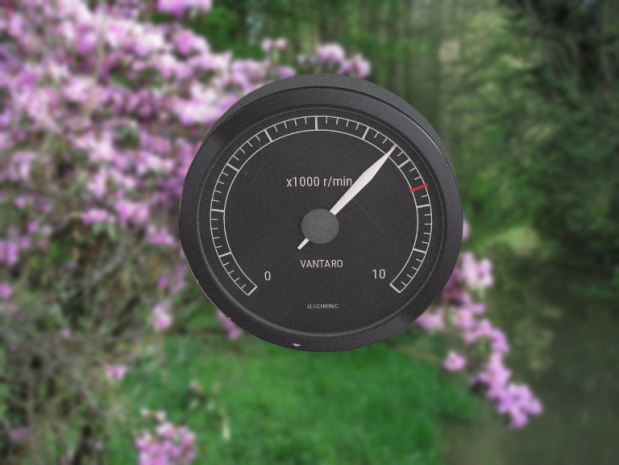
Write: 6600; rpm
